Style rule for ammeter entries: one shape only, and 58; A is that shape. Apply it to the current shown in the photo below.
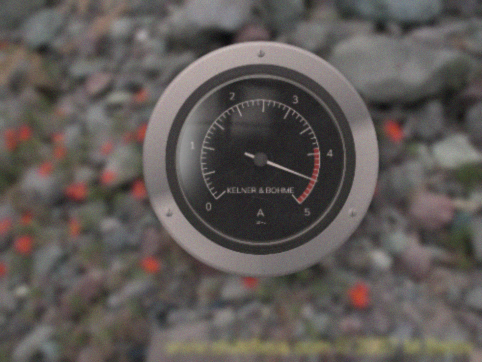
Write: 4.5; A
